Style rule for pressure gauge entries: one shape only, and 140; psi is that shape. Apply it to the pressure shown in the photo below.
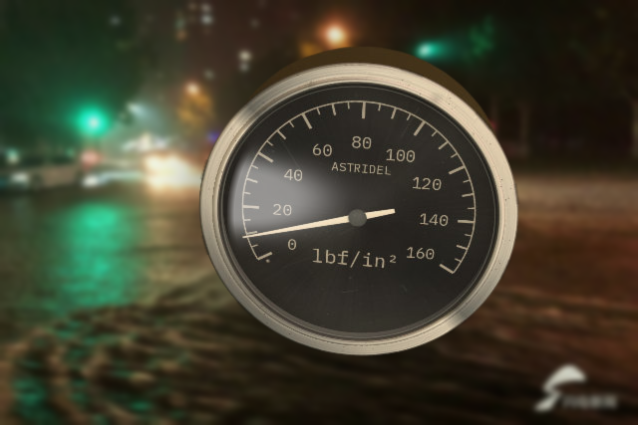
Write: 10; psi
